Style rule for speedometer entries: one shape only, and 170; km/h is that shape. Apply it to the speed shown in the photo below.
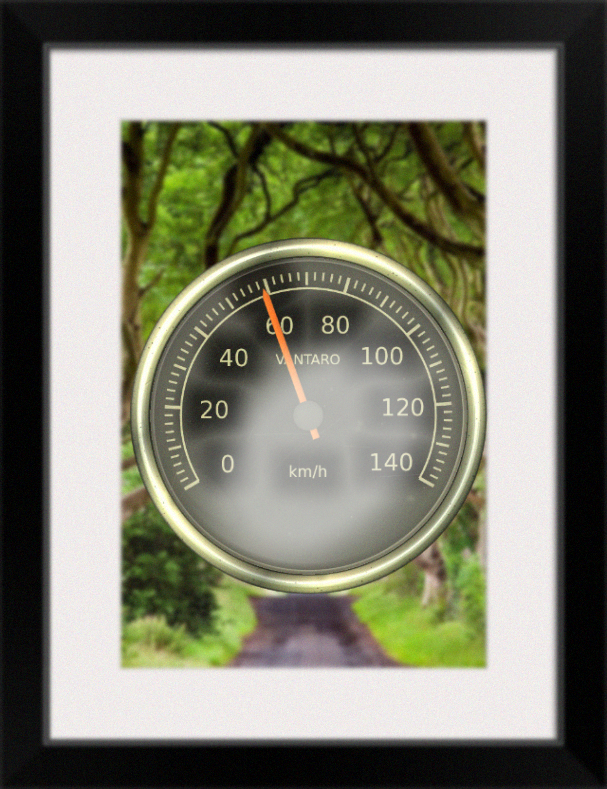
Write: 59; km/h
